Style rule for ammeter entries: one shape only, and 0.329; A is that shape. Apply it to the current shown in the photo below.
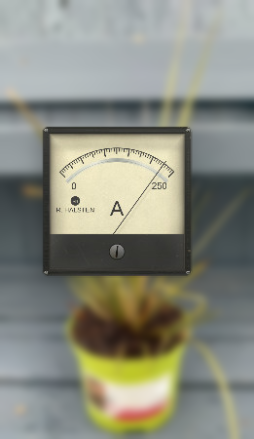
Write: 225; A
